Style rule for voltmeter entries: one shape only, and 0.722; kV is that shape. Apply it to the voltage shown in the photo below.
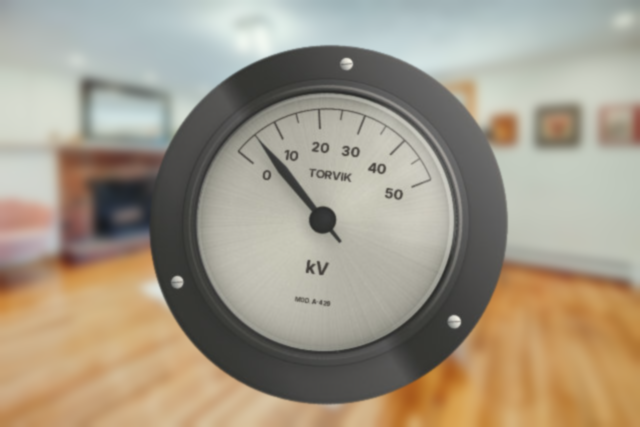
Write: 5; kV
